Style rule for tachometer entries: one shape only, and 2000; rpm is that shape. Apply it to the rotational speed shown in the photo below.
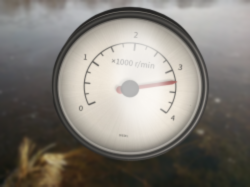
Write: 3250; rpm
